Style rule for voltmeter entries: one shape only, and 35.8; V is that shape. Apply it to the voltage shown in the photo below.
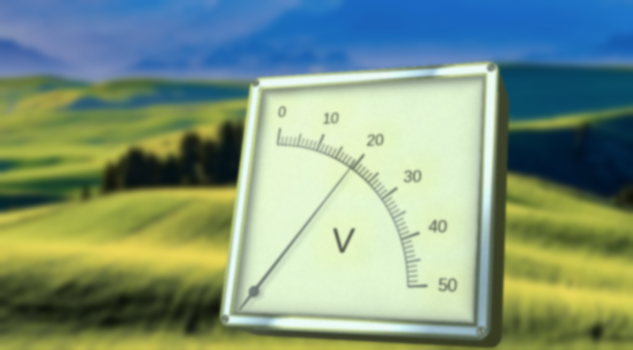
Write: 20; V
